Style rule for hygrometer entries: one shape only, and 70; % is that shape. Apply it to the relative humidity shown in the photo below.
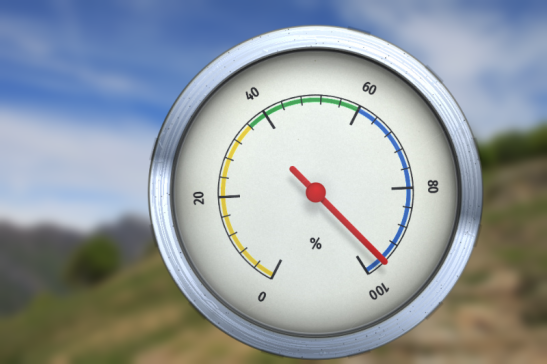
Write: 96; %
